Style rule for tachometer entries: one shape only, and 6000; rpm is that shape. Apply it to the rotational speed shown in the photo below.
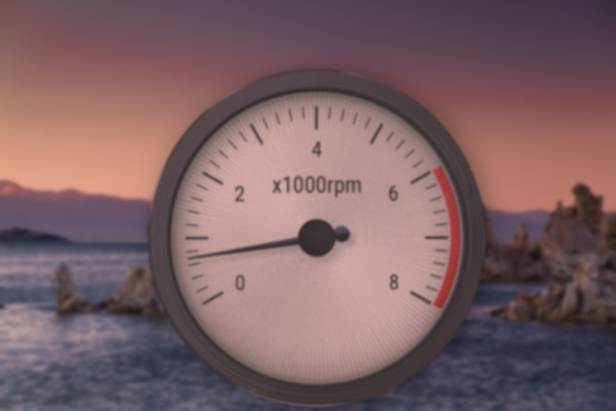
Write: 700; rpm
